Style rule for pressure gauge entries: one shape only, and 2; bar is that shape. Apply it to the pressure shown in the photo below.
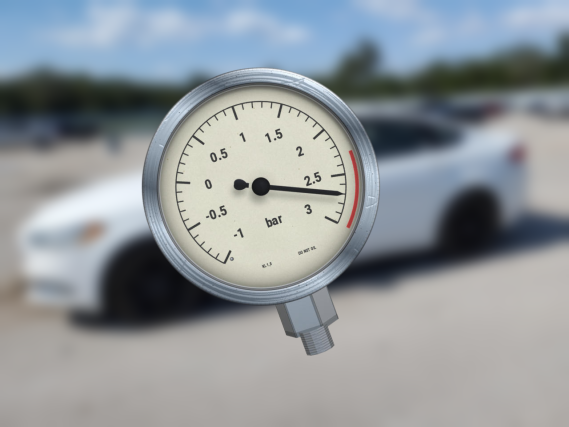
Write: 2.7; bar
